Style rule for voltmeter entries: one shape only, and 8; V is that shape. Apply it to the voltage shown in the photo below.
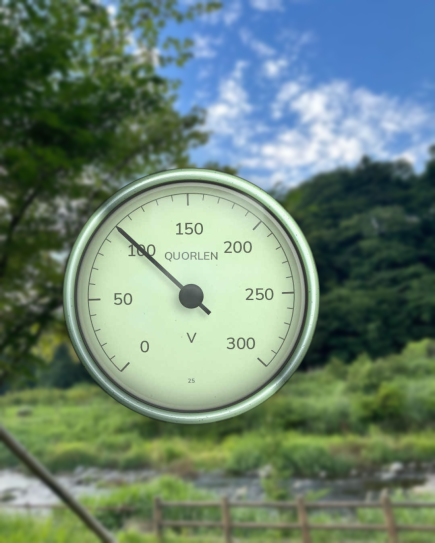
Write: 100; V
